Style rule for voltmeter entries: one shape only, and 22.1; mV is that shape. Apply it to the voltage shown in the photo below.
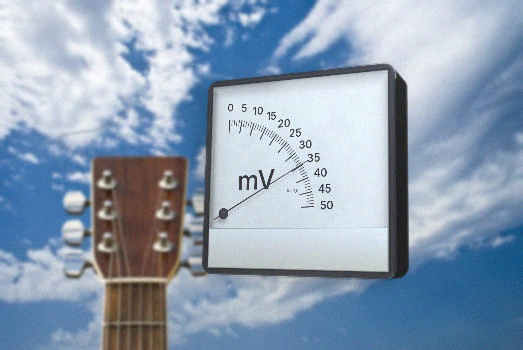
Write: 35; mV
